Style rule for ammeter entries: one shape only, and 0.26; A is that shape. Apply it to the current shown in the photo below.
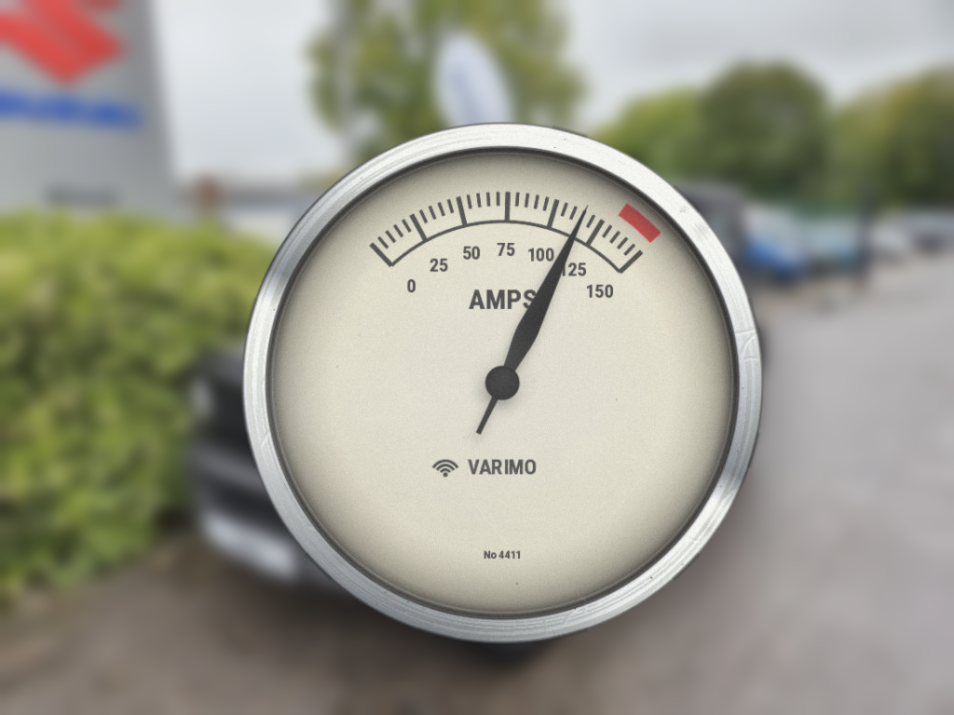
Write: 115; A
